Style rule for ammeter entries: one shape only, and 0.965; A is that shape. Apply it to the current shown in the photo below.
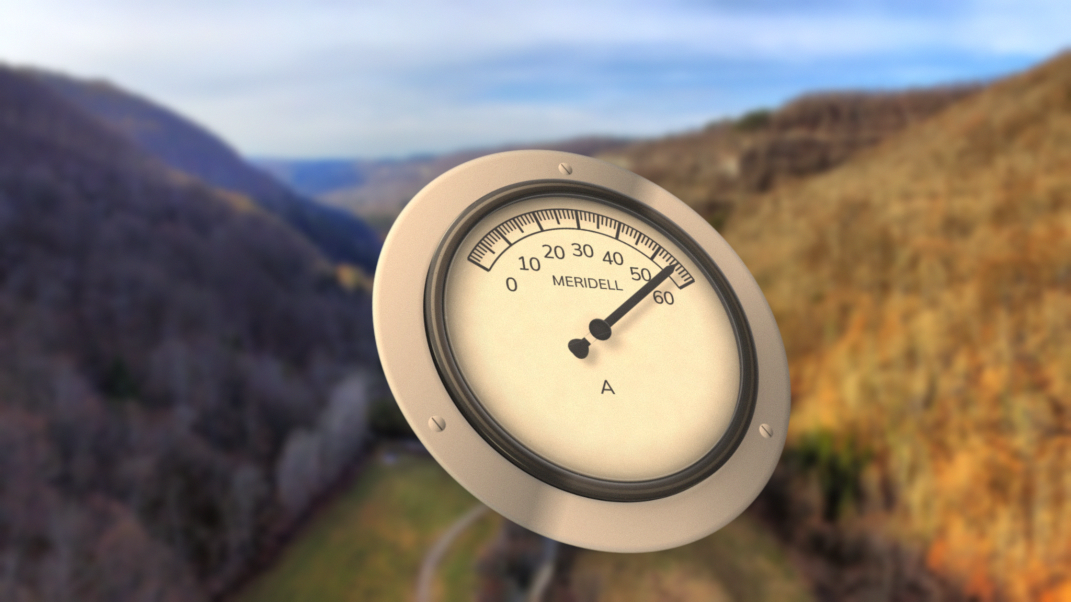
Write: 55; A
